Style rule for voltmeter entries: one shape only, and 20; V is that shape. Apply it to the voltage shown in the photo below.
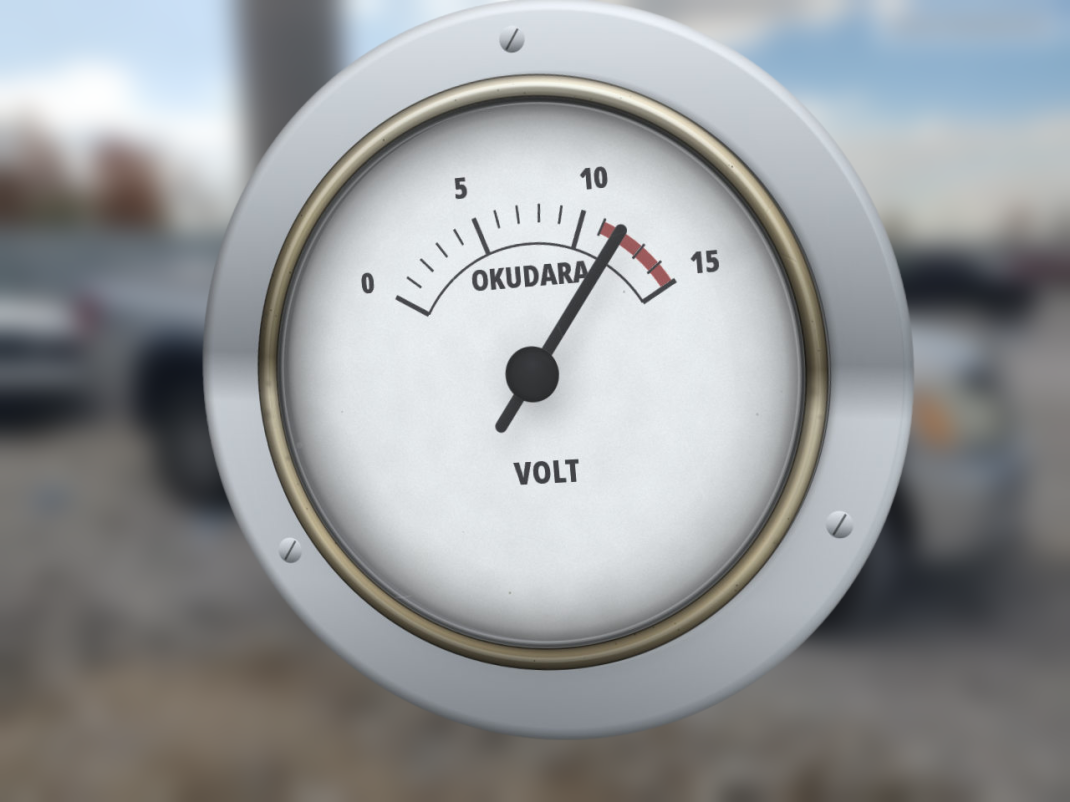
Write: 12; V
